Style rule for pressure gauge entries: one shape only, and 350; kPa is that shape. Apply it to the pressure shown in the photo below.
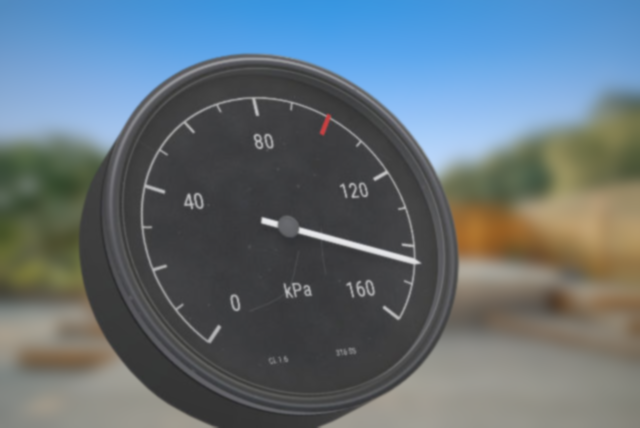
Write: 145; kPa
